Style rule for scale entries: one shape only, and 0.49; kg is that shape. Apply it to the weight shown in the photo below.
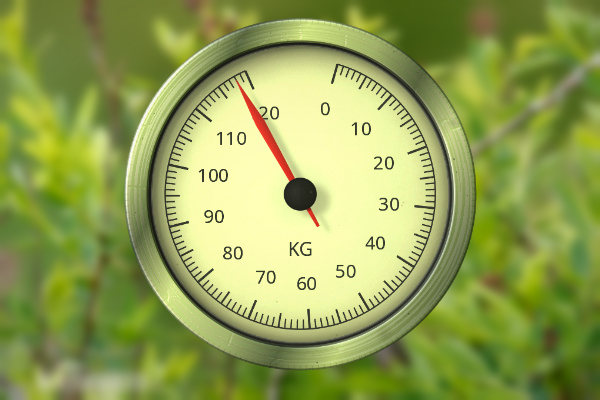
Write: 118; kg
